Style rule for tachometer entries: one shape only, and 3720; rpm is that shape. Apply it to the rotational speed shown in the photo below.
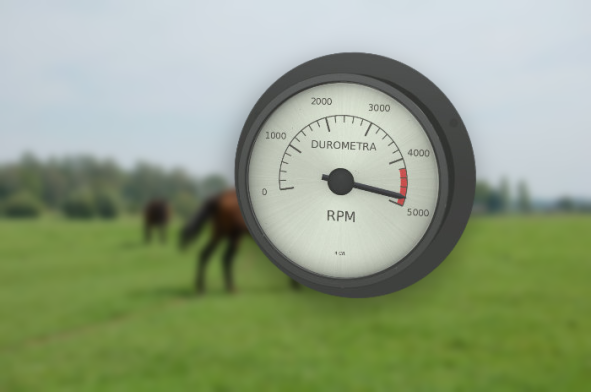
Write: 4800; rpm
